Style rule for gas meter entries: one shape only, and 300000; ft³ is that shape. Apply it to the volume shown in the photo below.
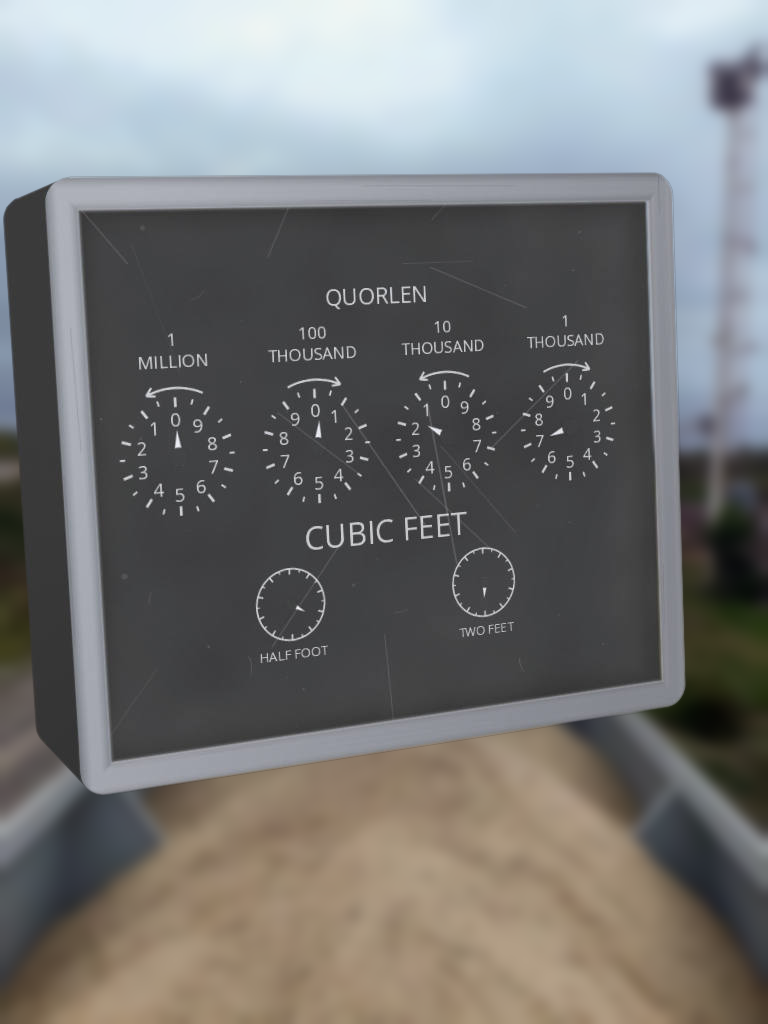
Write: 1700; ft³
